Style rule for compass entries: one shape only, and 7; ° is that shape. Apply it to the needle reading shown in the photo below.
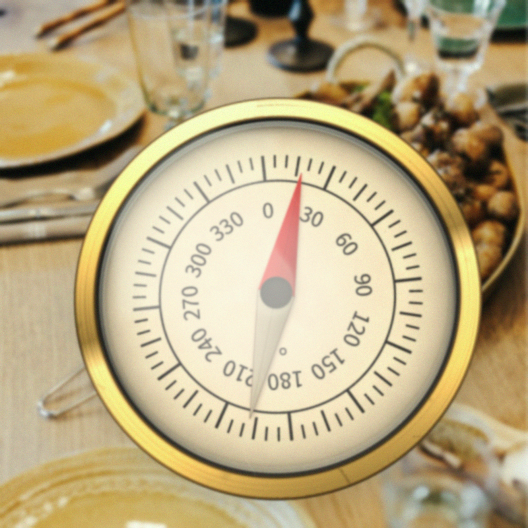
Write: 17.5; °
